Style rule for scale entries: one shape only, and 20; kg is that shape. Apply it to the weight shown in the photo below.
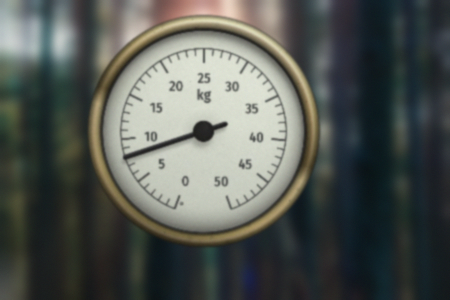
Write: 8; kg
